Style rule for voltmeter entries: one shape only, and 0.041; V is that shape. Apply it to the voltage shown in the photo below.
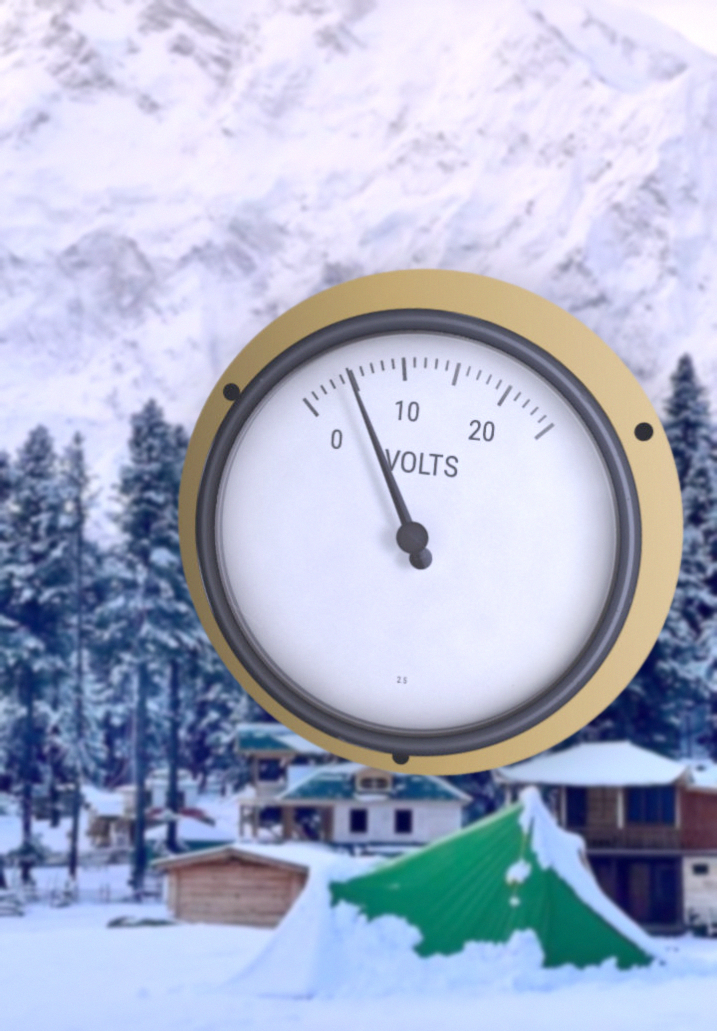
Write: 5; V
